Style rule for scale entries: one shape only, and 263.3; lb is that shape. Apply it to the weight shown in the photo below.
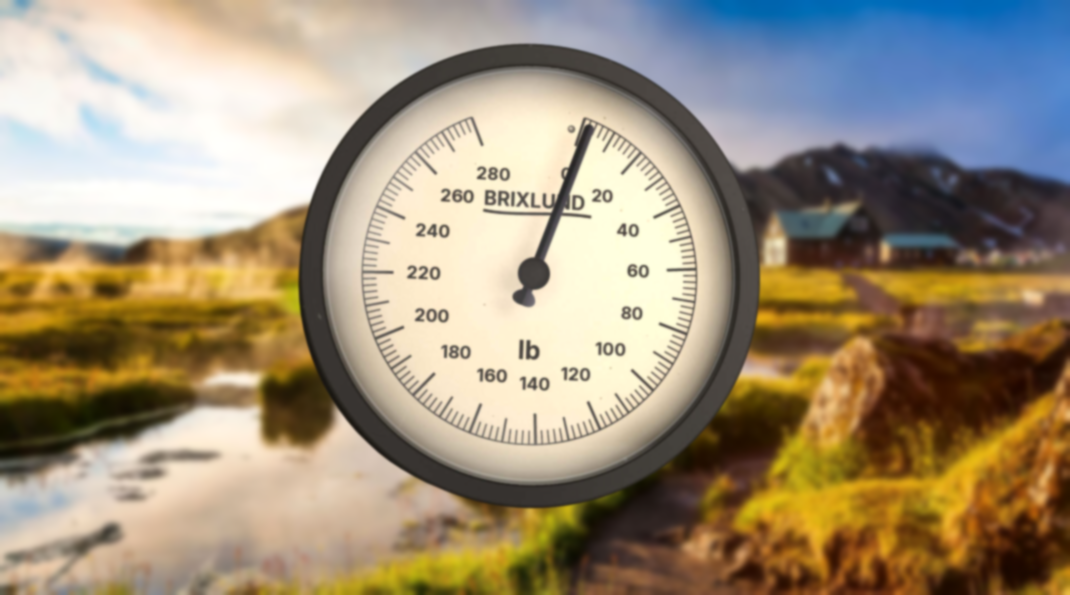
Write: 2; lb
